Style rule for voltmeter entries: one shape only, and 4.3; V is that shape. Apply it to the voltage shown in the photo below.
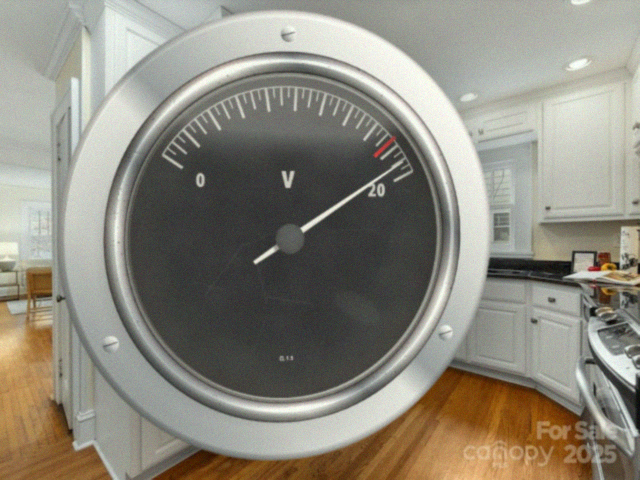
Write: 19; V
